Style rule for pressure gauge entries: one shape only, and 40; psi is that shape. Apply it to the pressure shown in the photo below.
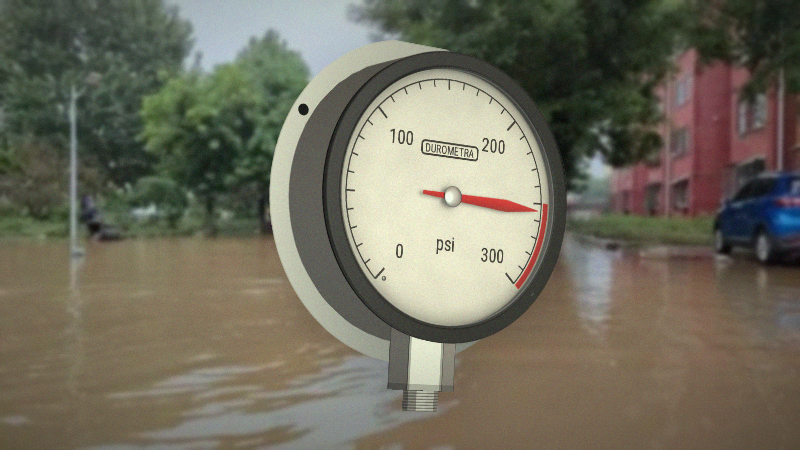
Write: 255; psi
